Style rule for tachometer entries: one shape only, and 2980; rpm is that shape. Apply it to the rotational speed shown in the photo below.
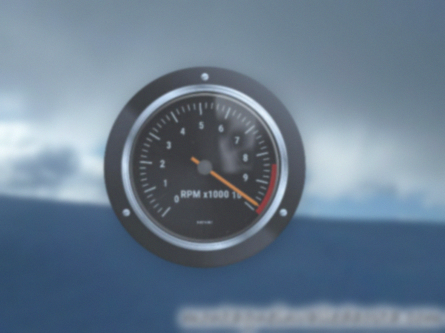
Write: 9800; rpm
